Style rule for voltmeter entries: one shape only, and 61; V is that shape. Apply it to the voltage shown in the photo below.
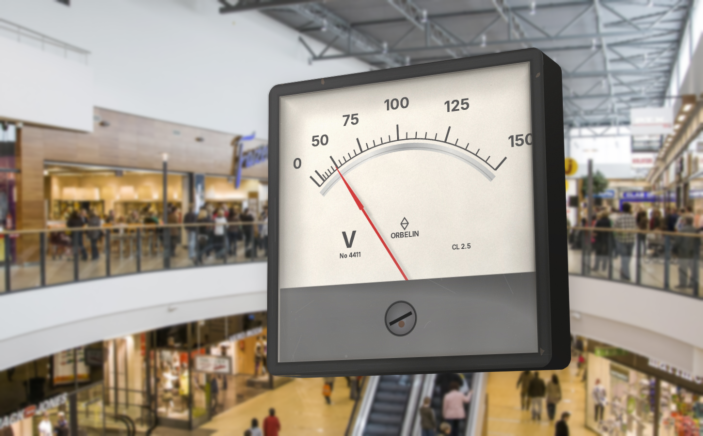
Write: 50; V
